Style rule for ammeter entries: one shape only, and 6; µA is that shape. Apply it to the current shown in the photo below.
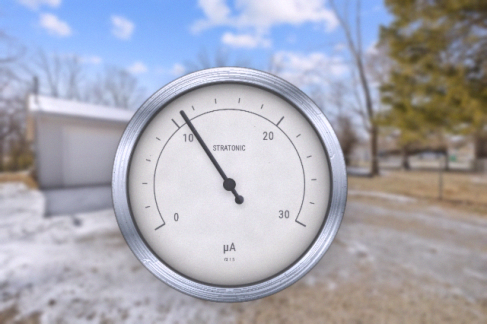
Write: 11; µA
